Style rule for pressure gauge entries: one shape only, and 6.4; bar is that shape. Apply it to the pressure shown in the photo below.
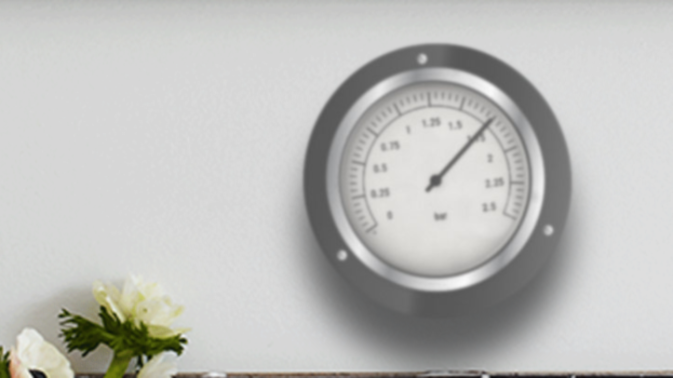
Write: 1.75; bar
